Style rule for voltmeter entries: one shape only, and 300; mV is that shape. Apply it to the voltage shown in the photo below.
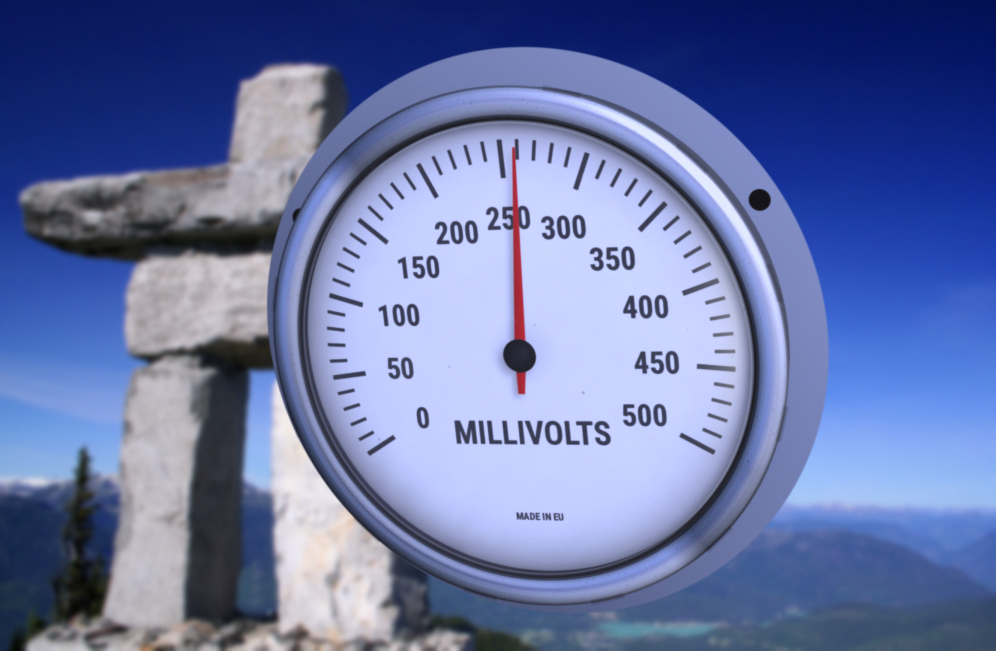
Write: 260; mV
